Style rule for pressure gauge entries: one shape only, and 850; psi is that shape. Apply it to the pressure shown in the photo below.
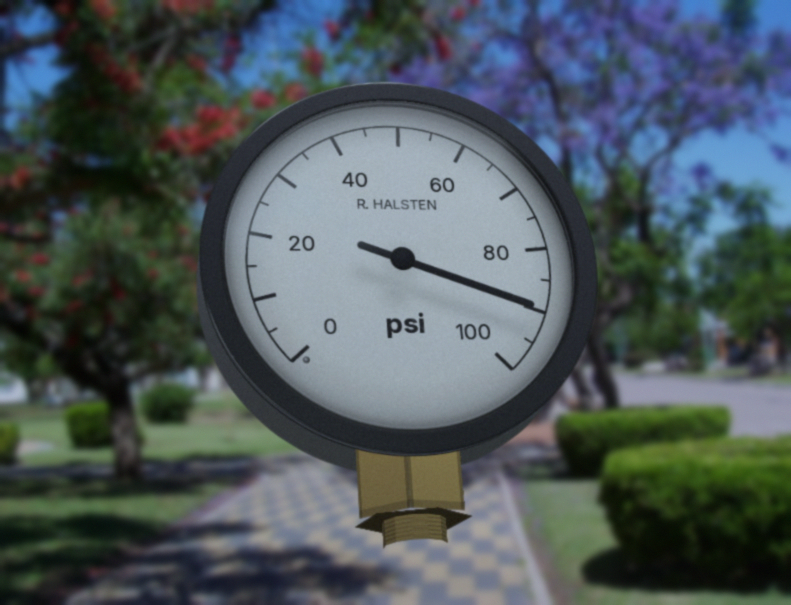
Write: 90; psi
